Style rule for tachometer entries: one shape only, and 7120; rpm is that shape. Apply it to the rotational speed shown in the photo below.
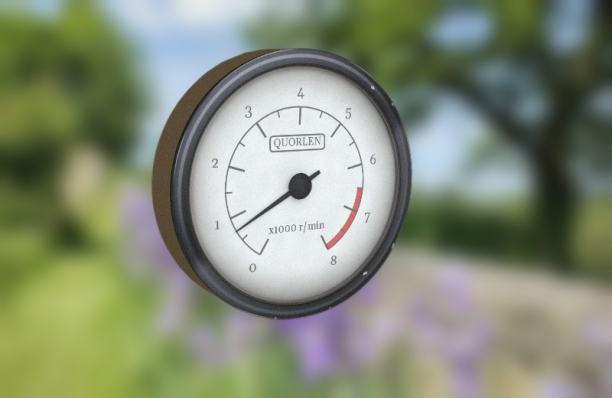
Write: 750; rpm
